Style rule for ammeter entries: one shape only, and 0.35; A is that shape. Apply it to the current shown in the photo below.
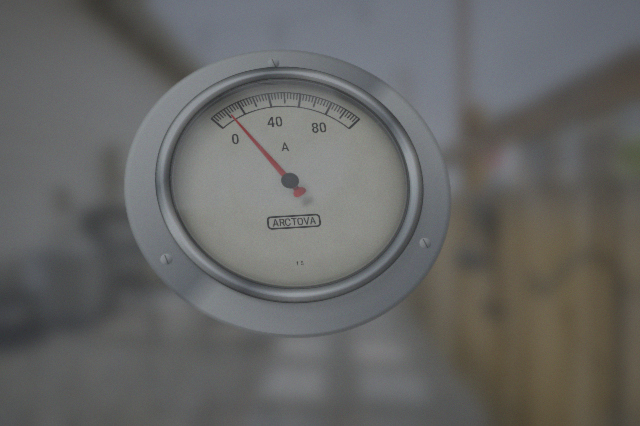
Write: 10; A
